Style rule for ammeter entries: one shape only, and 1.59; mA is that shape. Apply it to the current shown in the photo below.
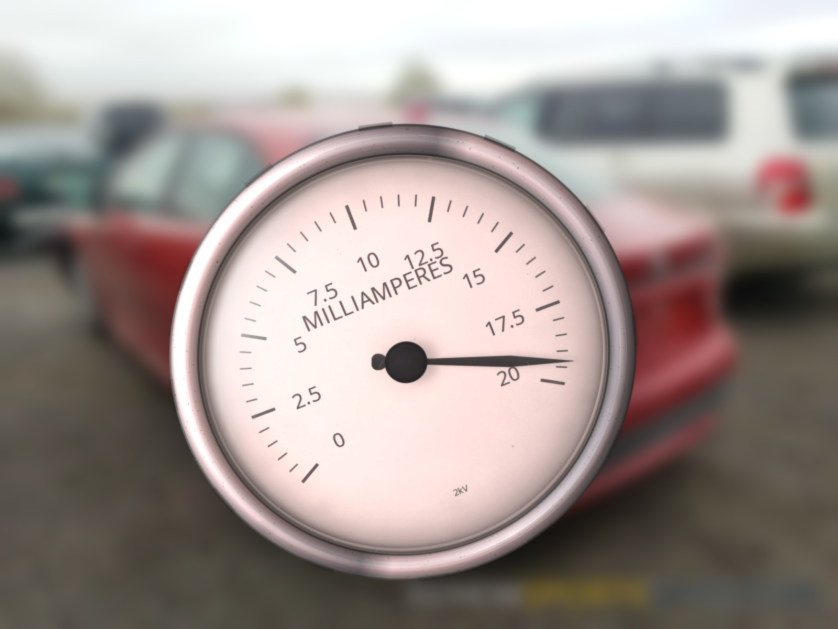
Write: 19.25; mA
